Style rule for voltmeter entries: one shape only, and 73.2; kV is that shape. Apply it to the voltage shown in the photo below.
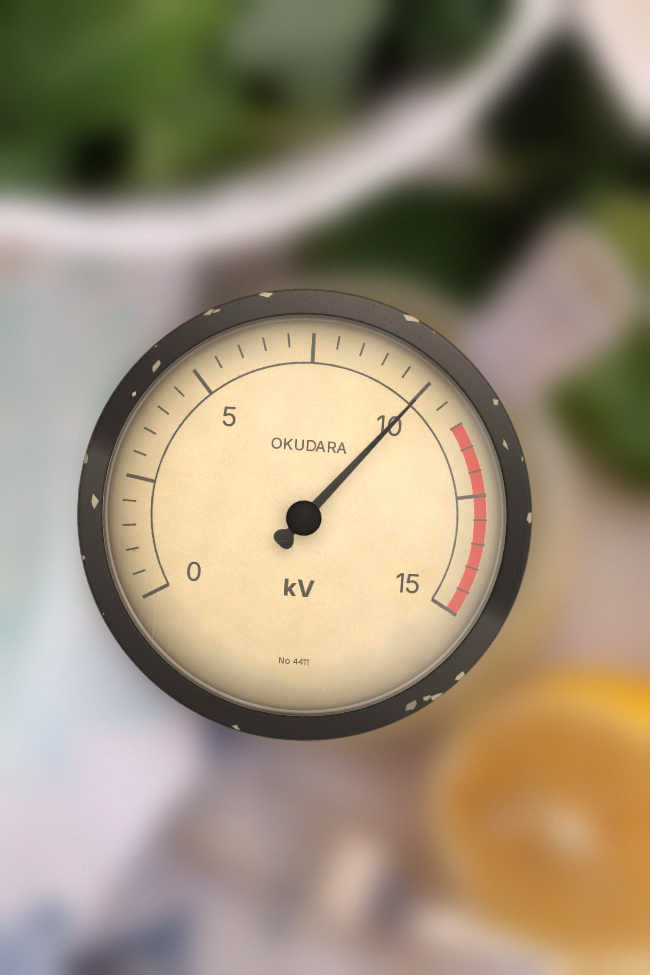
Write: 10; kV
